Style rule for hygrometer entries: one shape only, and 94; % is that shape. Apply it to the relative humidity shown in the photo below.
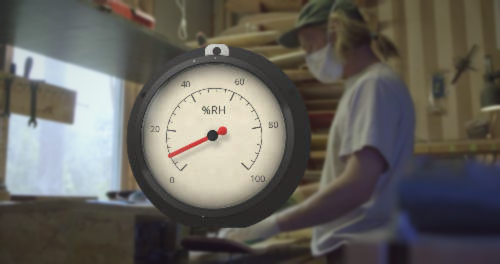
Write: 8; %
